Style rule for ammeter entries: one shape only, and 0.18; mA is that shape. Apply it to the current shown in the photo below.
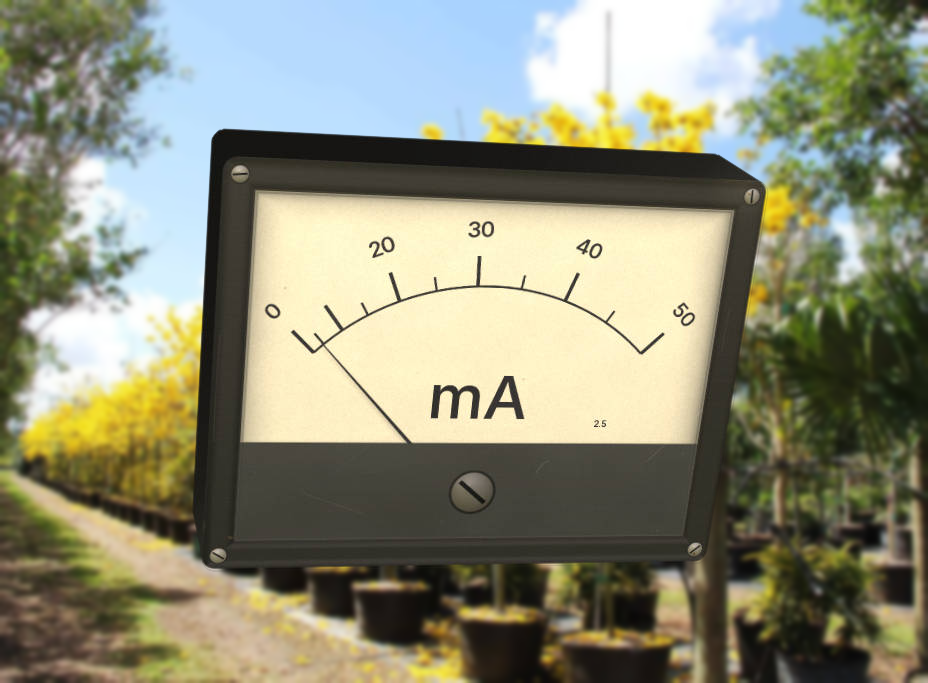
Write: 5; mA
